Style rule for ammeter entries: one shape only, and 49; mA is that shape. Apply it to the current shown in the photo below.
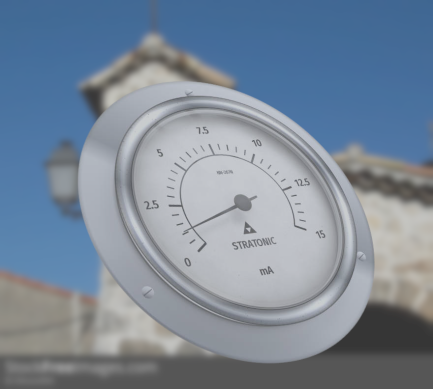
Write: 1; mA
